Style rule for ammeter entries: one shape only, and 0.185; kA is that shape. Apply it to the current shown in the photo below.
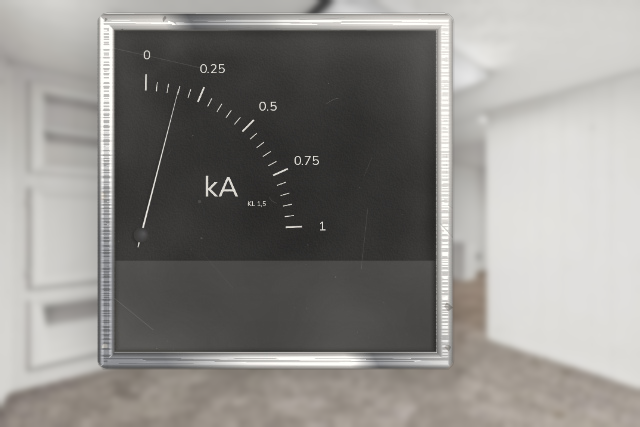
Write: 0.15; kA
